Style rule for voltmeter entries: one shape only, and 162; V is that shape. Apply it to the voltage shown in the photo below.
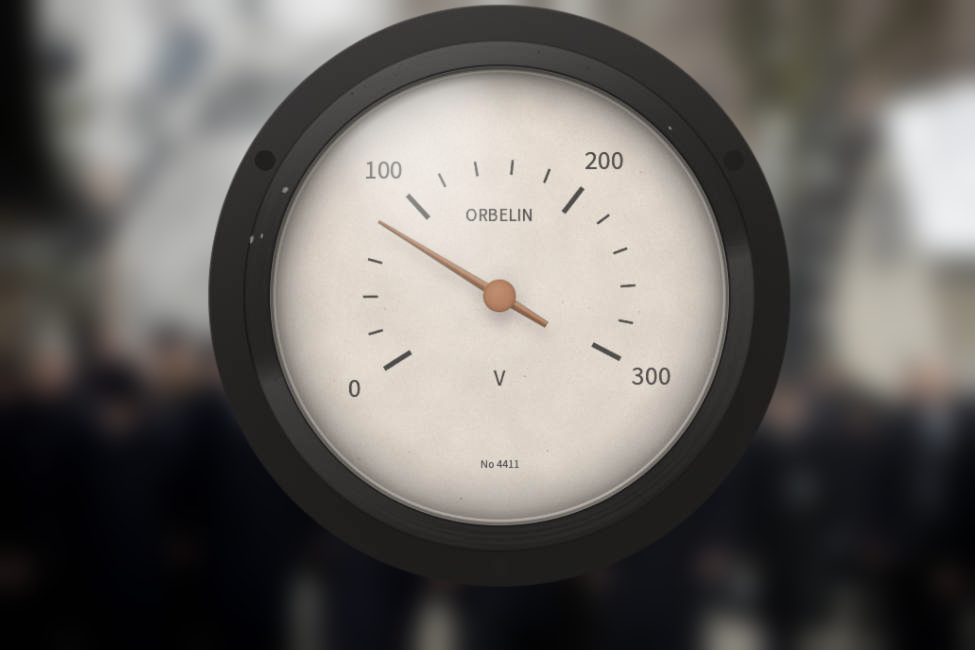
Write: 80; V
